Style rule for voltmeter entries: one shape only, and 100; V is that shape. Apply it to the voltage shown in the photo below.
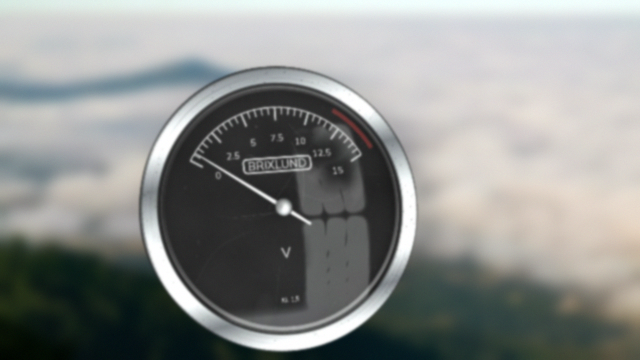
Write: 0.5; V
